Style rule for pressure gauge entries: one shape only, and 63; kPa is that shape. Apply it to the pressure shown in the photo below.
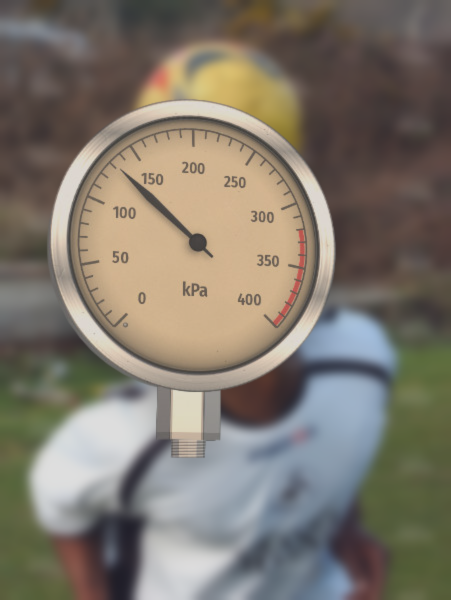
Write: 130; kPa
